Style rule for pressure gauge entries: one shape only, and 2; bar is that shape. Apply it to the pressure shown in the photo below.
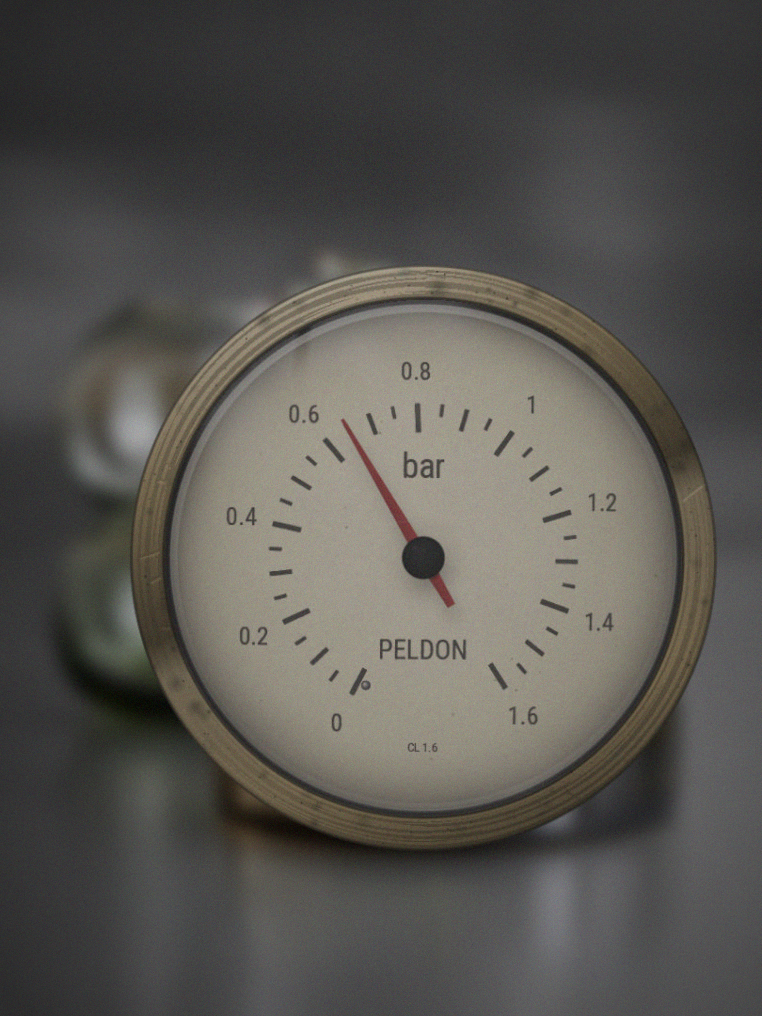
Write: 0.65; bar
